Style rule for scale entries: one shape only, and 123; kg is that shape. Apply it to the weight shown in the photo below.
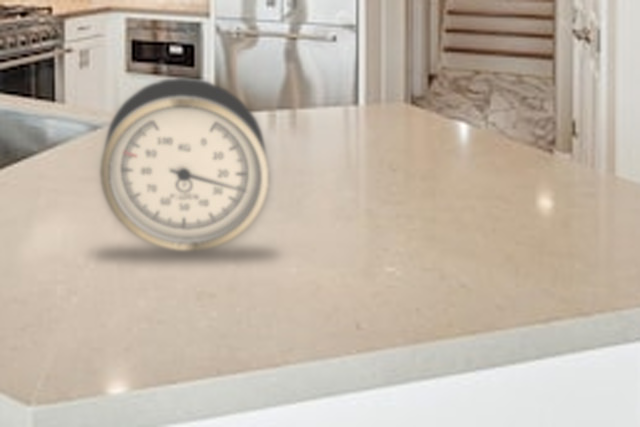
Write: 25; kg
